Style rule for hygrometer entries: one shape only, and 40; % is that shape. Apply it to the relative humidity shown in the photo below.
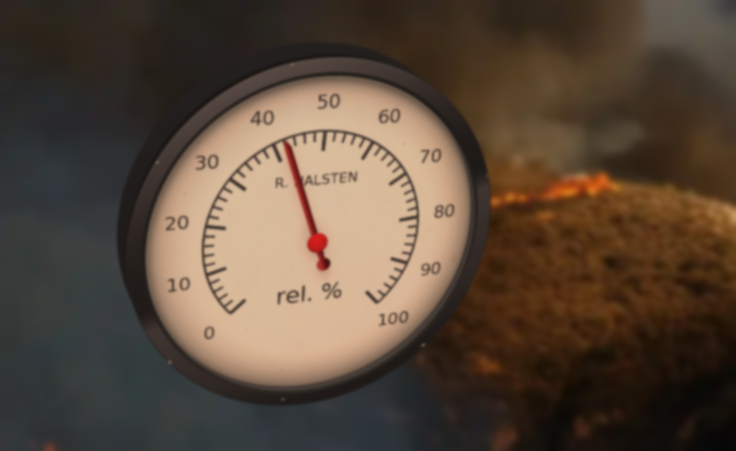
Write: 42; %
